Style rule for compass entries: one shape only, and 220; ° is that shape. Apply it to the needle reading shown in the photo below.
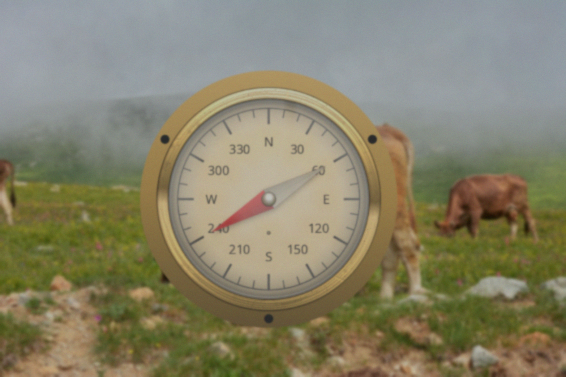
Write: 240; °
